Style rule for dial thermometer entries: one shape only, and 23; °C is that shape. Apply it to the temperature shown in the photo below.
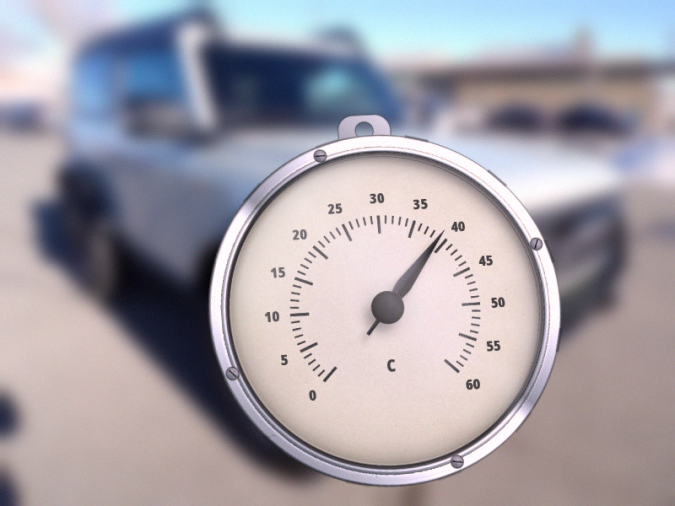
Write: 39; °C
